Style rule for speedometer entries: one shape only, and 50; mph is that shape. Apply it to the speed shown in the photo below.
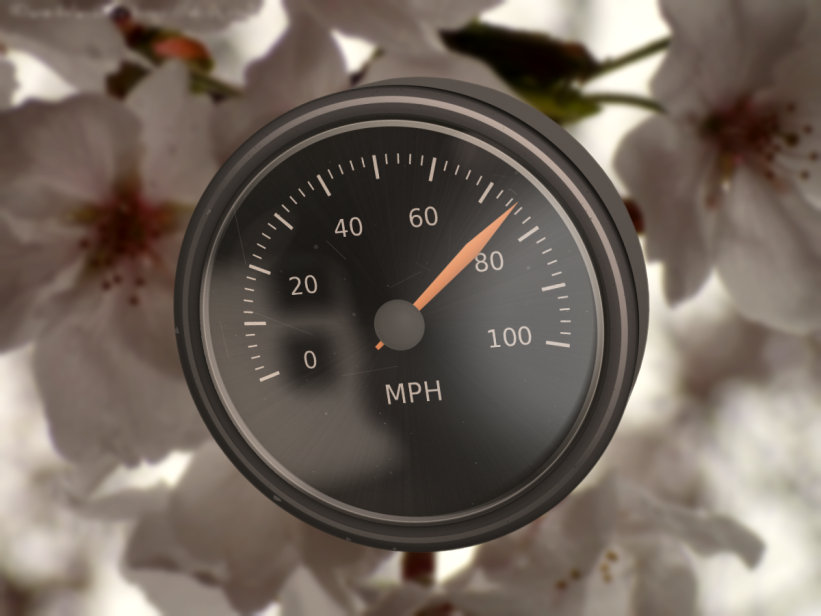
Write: 75; mph
